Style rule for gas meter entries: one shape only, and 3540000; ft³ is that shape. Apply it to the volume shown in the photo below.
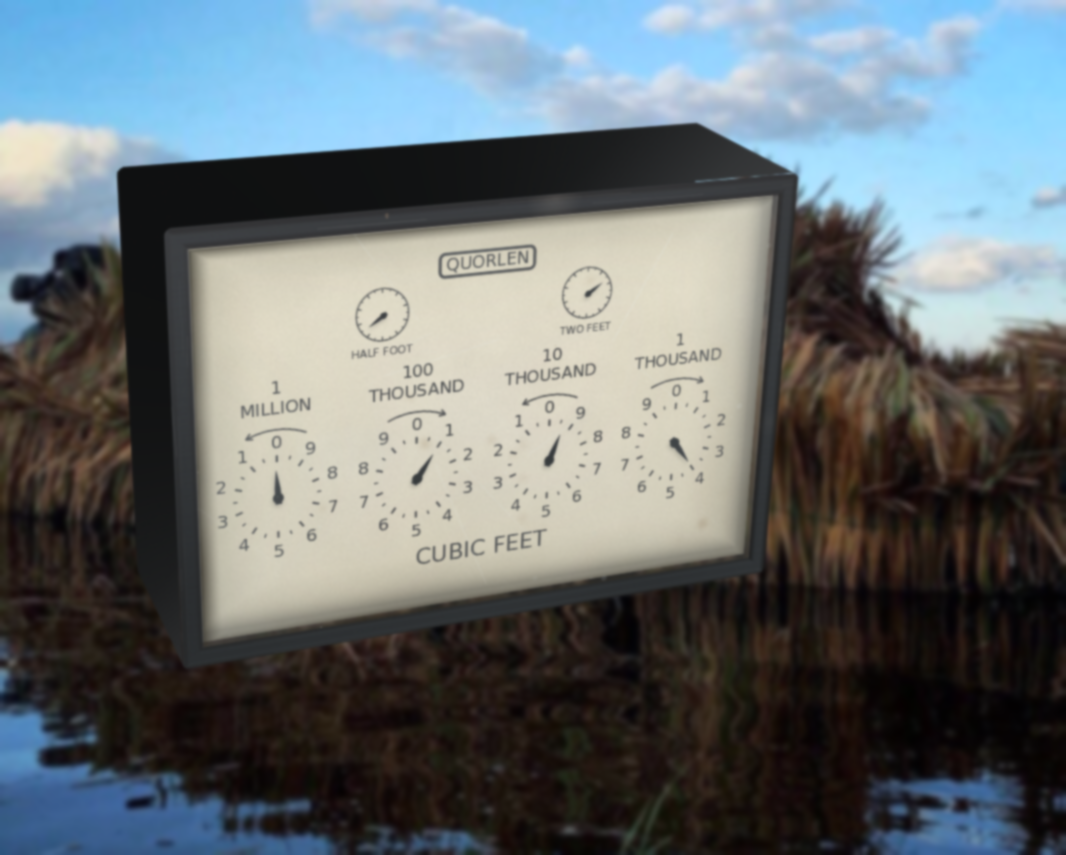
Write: 9400; ft³
